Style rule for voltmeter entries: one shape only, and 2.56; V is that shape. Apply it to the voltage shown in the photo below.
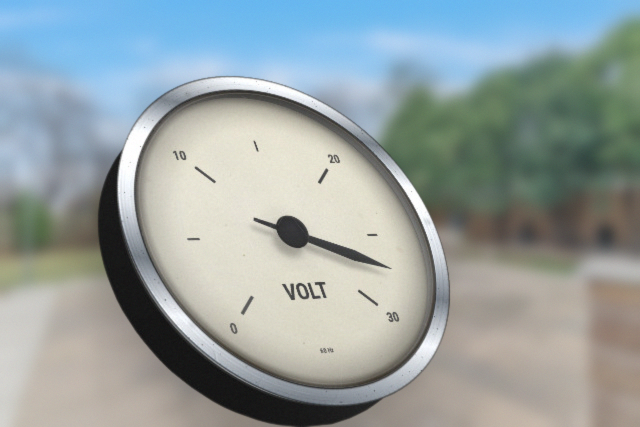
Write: 27.5; V
